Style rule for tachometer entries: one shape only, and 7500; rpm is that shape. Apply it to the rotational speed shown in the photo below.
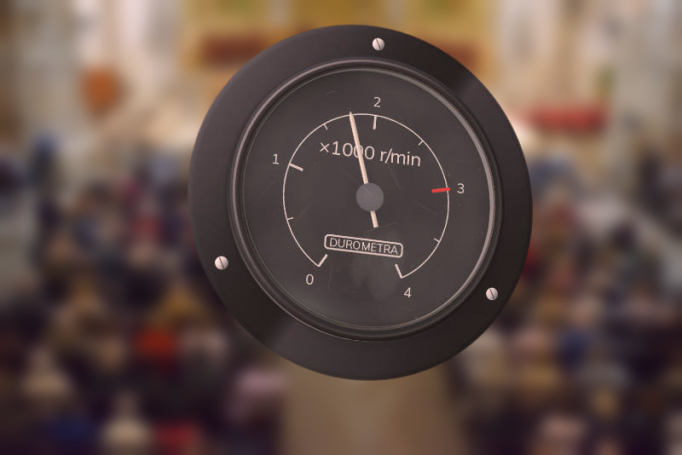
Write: 1750; rpm
